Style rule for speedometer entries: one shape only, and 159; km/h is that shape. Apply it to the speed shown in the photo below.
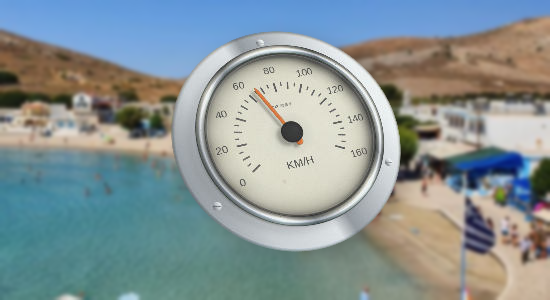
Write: 65; km/h
